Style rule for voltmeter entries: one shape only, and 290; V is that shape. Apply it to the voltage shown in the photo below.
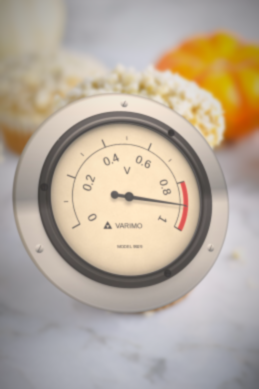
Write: 0.9; V
